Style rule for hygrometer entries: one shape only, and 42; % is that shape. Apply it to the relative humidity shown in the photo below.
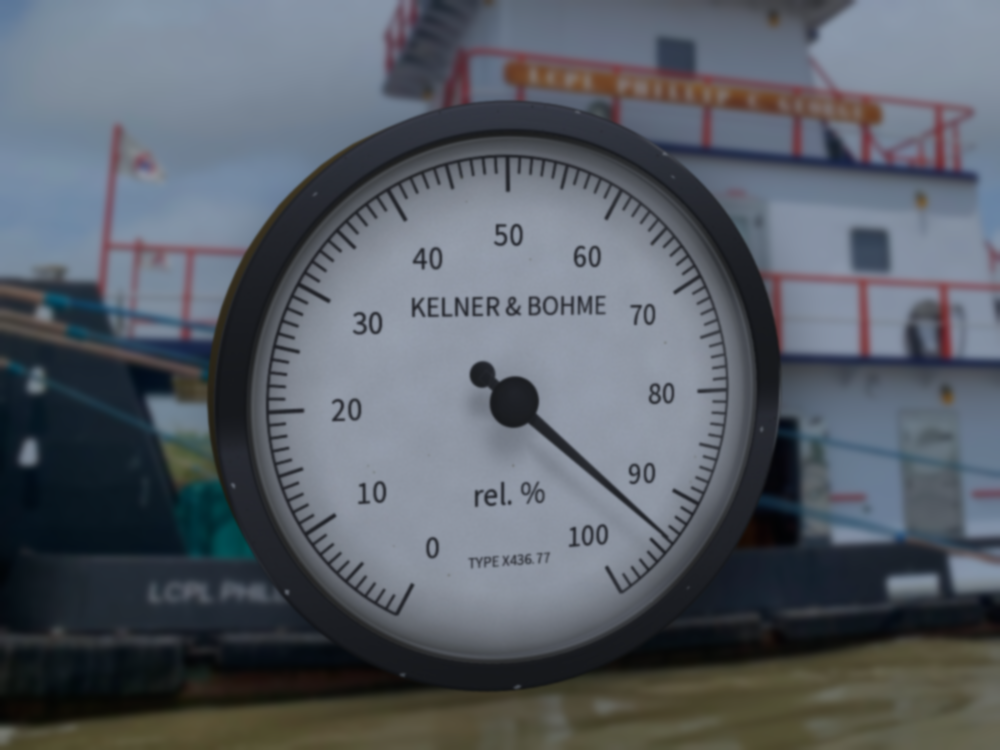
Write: 94; %
